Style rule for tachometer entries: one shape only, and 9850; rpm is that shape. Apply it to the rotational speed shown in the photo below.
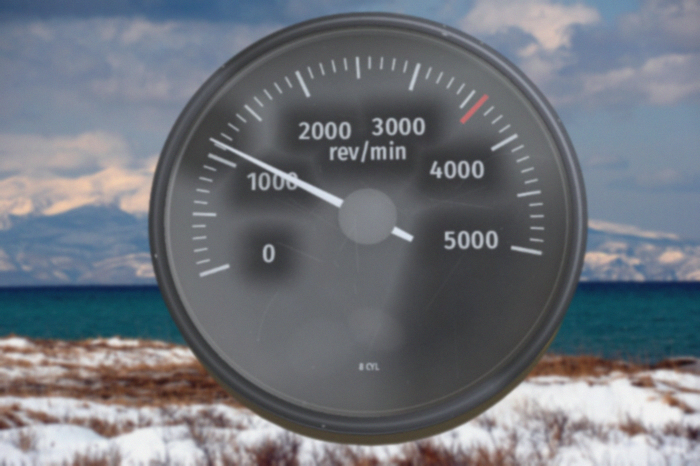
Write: 1100; rpm
